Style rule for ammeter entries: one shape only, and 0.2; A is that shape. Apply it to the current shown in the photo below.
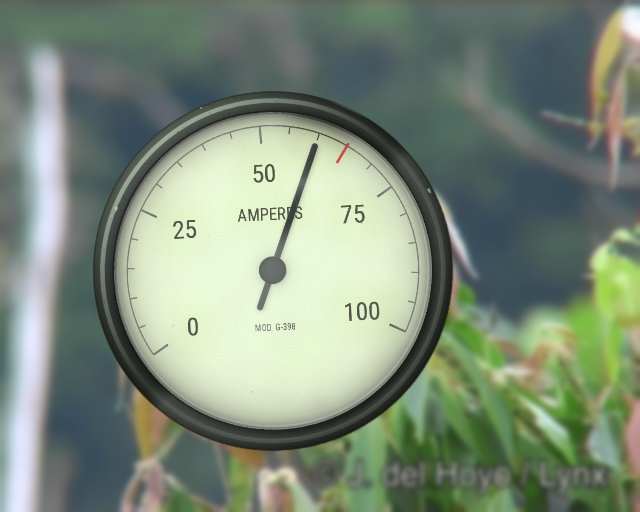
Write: 60; A
